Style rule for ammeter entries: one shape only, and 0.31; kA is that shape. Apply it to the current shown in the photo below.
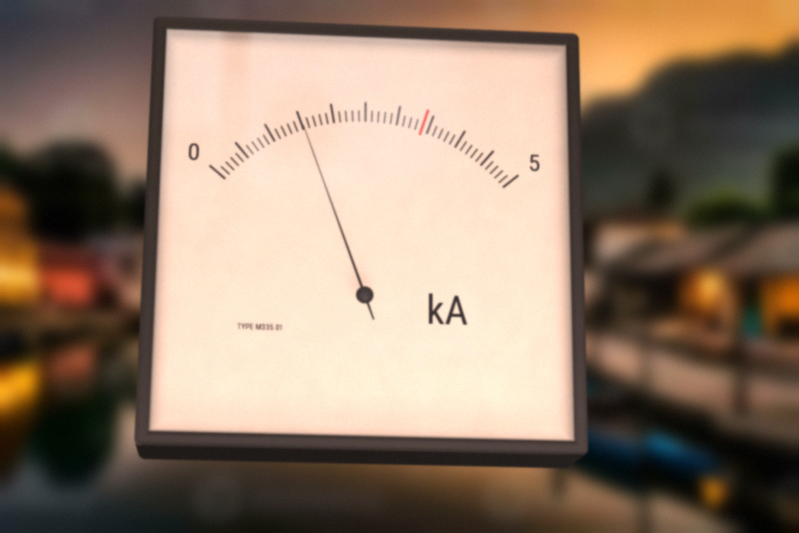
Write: 1.5; kA
